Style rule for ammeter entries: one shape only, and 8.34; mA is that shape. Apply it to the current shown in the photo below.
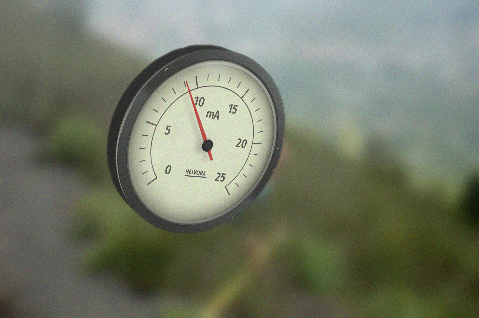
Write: 9; mA
